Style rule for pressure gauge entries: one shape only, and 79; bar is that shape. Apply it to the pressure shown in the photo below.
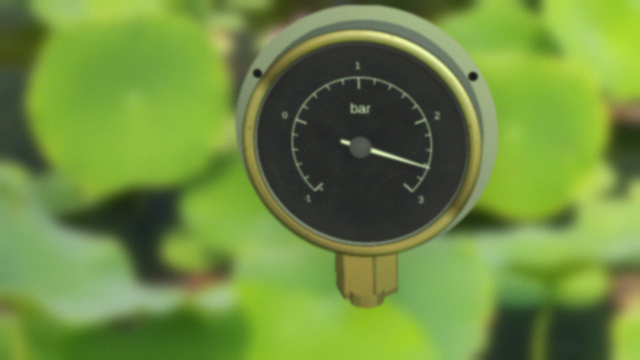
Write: 2.6; bar
